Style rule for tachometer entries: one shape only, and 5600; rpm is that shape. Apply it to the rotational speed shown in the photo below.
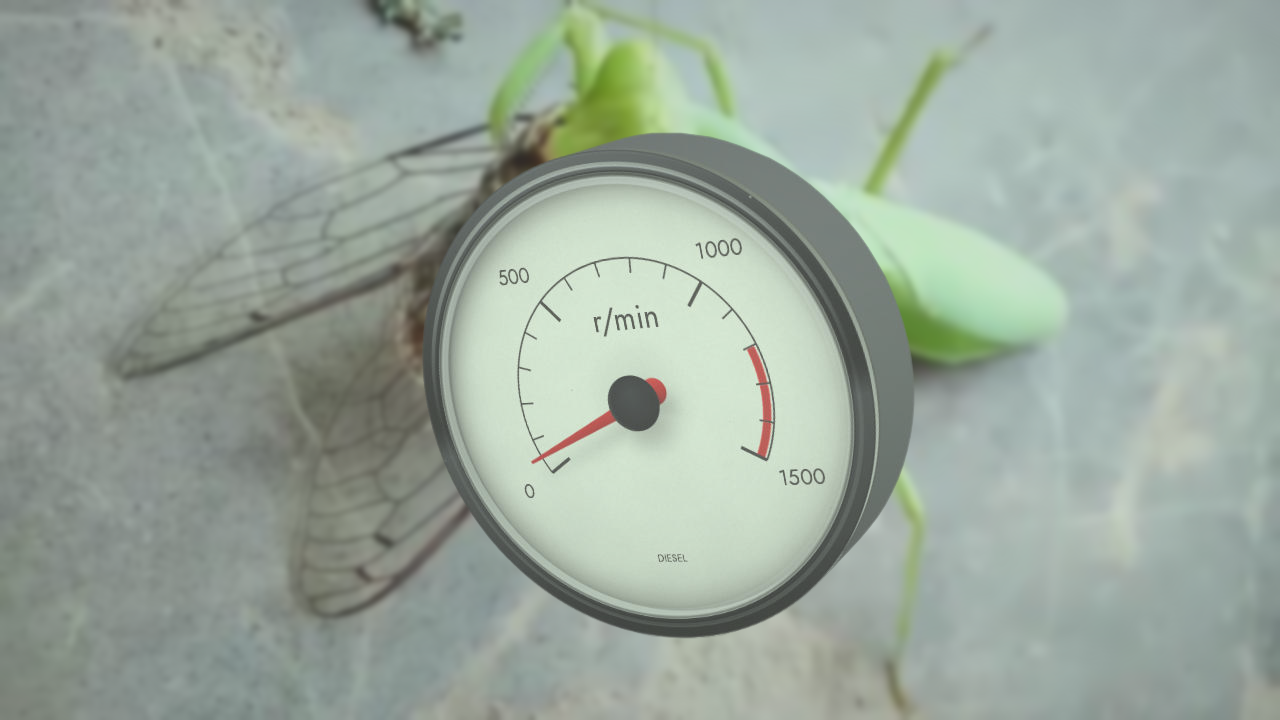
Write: 50; rpm
